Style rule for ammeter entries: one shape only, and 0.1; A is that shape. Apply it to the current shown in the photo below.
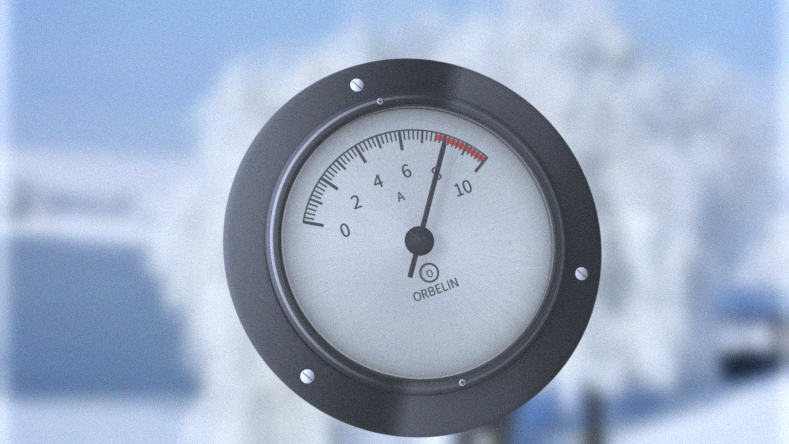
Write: 8; A
